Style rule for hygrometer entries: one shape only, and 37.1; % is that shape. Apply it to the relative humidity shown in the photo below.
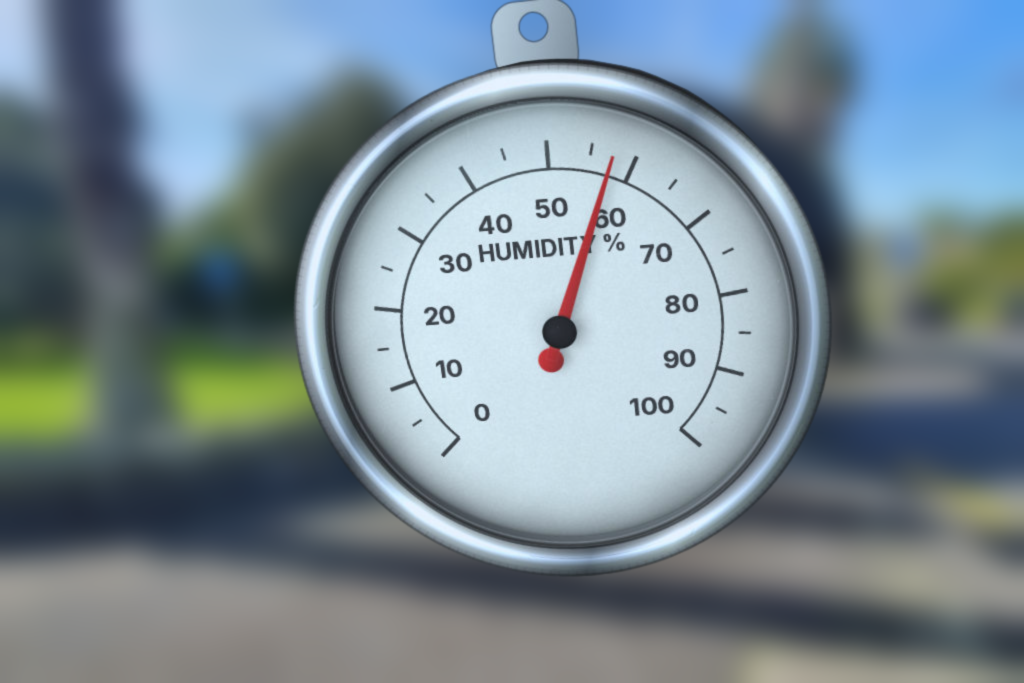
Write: 57.5; %
